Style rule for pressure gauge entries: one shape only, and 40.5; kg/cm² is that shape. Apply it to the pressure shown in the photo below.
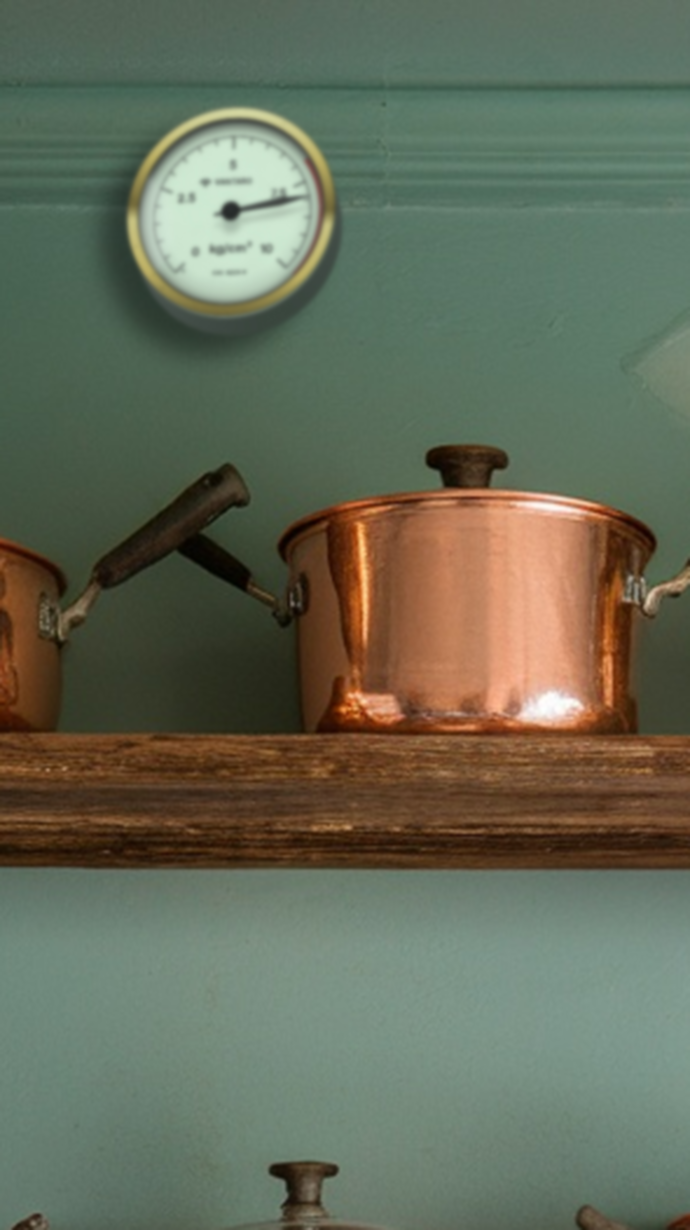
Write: 8; kg/cm²
